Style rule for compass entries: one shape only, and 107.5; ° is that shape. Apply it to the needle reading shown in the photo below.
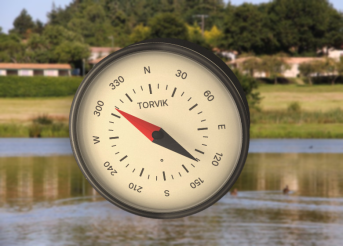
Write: 310; °
